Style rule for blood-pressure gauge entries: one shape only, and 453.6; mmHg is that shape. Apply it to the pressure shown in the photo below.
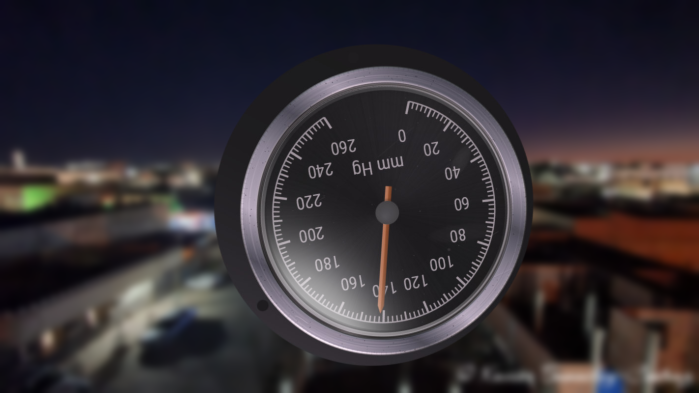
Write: 142; mmHg
